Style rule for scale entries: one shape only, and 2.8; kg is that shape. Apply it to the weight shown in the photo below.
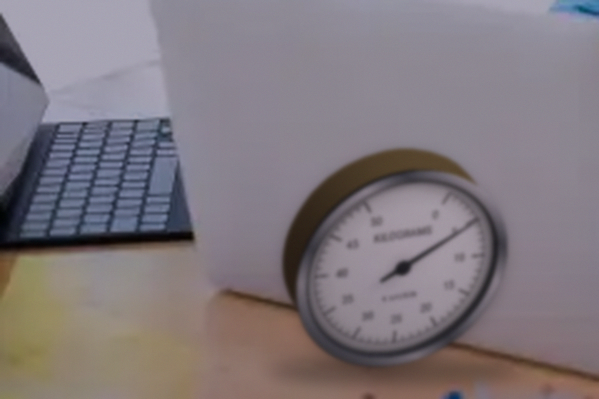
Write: 5; kg
